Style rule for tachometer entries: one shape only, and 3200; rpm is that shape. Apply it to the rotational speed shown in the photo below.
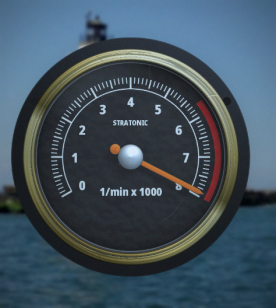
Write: 7900; rpm
